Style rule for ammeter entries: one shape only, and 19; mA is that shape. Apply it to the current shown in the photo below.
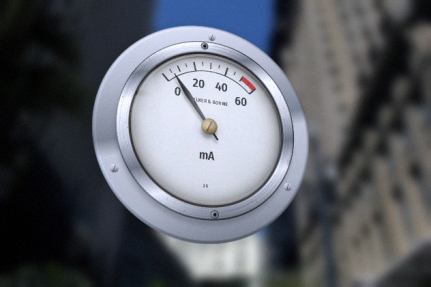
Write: 5; mA
